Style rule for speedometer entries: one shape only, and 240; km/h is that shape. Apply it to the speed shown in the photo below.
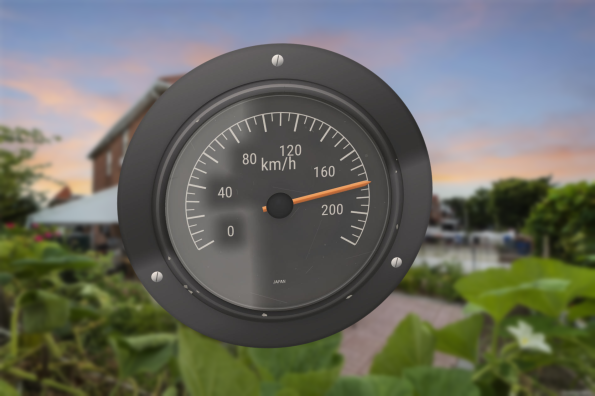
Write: 180; km/h
